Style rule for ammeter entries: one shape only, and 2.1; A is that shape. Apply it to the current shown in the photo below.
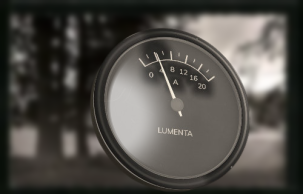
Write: 4; A
